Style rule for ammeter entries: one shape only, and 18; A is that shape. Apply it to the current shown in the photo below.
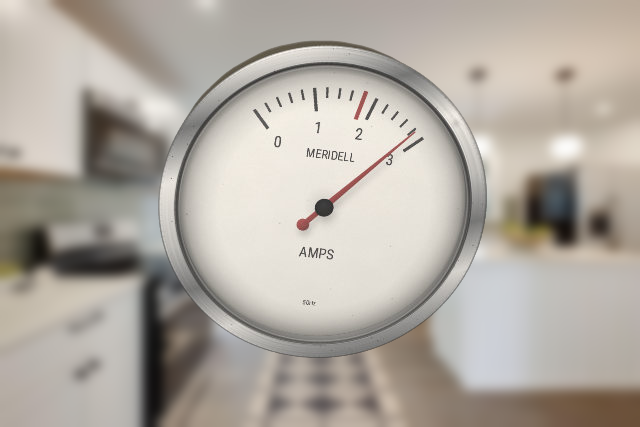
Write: 2.8; A
